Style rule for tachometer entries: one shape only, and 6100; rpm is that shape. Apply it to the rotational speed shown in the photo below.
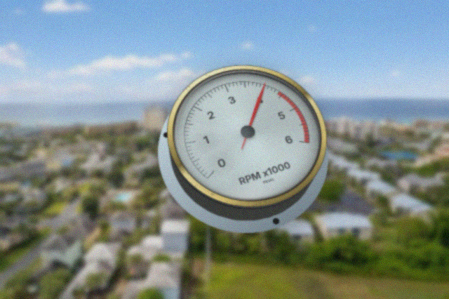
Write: 4000; rpm
